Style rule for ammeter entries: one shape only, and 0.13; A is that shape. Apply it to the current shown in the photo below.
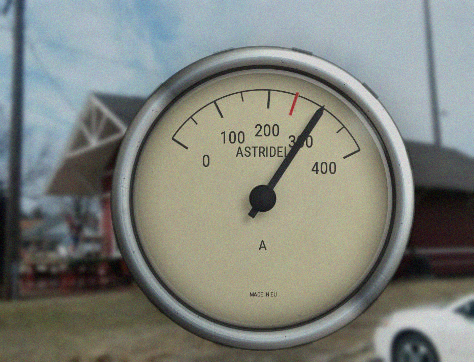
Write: 300; A
